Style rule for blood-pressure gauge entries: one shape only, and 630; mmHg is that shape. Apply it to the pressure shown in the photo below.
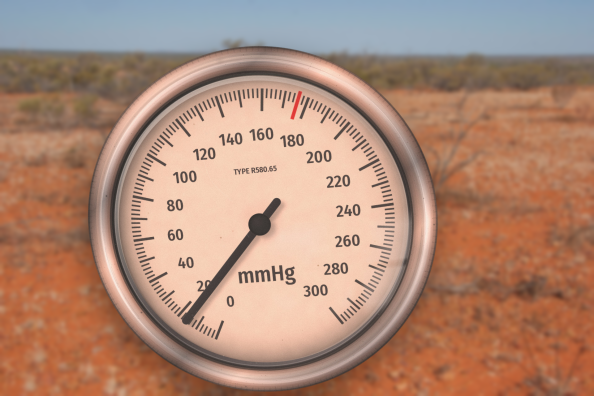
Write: 16; mmHg
